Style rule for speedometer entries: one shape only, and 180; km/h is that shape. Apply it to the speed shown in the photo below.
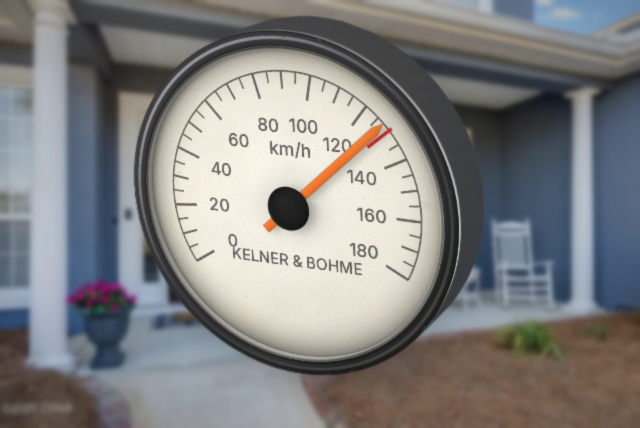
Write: 127.5; km/h
